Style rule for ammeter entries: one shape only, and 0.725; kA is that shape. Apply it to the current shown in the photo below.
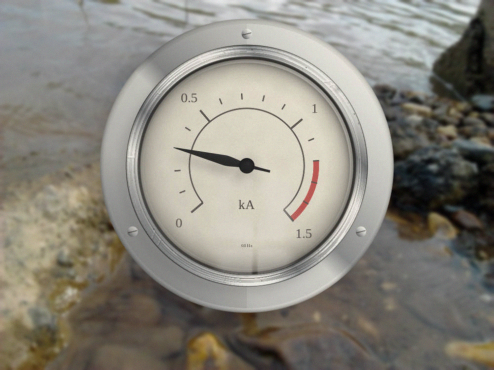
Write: 0.3; kA
